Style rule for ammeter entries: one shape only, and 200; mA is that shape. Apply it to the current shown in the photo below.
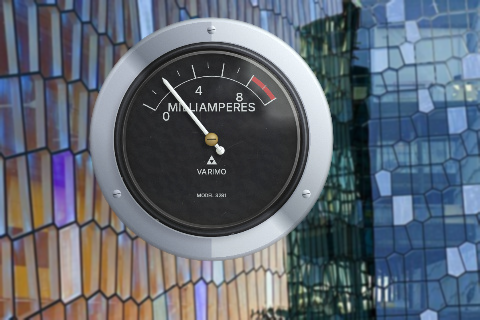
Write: 2; mA
